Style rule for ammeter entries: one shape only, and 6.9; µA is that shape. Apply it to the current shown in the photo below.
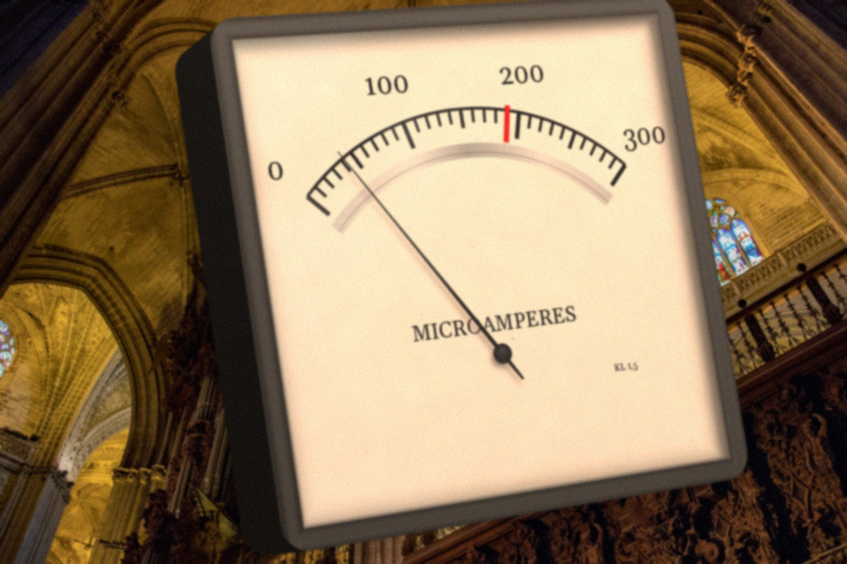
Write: 40; µA
